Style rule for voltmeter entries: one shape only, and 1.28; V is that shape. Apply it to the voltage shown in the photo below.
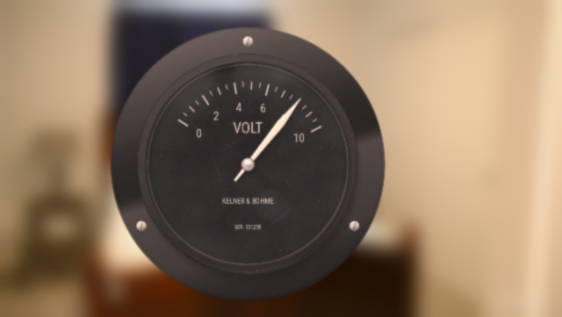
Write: 8; V
